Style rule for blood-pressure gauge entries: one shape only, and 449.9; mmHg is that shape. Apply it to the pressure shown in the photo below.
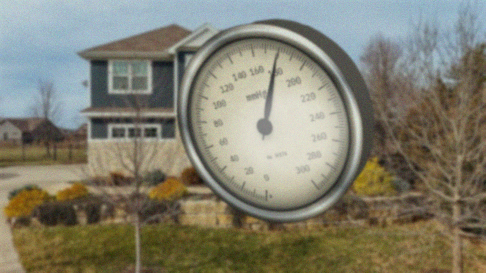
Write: 180; mmHg
